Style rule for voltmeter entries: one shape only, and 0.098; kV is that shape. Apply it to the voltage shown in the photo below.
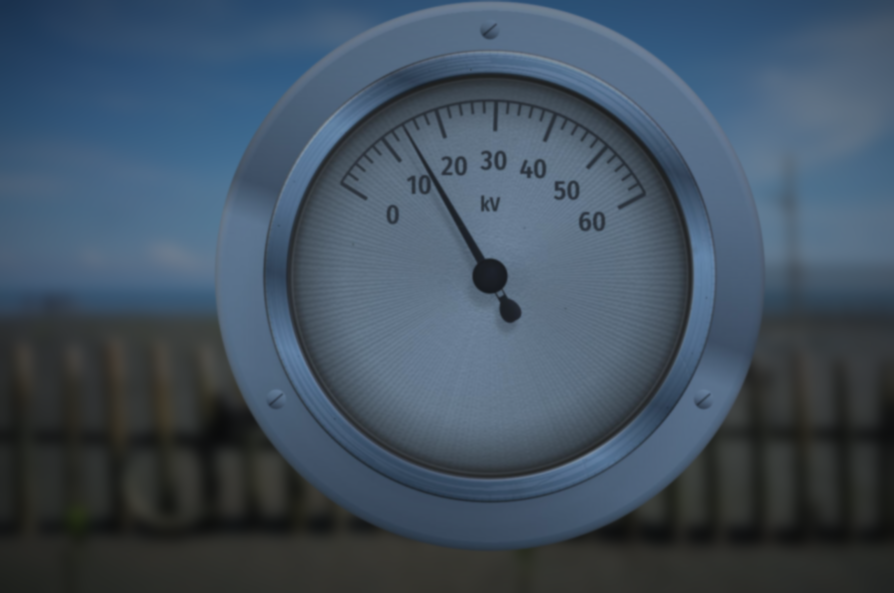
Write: 14; kV
